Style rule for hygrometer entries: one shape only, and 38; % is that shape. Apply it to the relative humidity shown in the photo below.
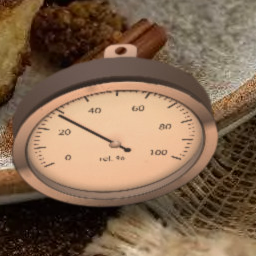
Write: 30; %
